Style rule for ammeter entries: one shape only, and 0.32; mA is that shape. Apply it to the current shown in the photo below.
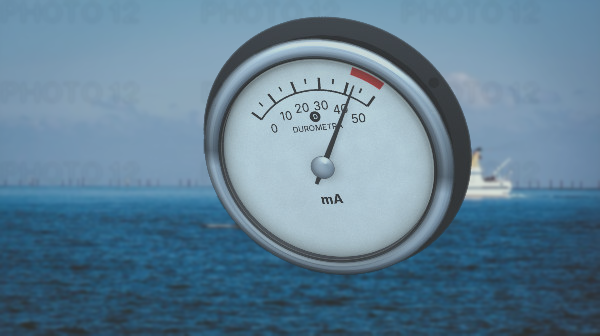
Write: 42.5; mA
